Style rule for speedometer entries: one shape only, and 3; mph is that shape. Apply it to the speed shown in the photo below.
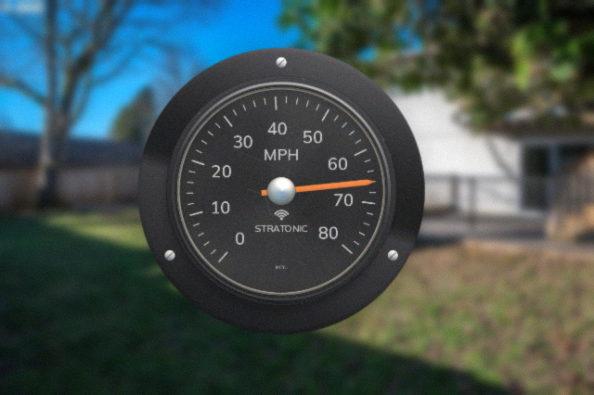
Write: 66; mph
